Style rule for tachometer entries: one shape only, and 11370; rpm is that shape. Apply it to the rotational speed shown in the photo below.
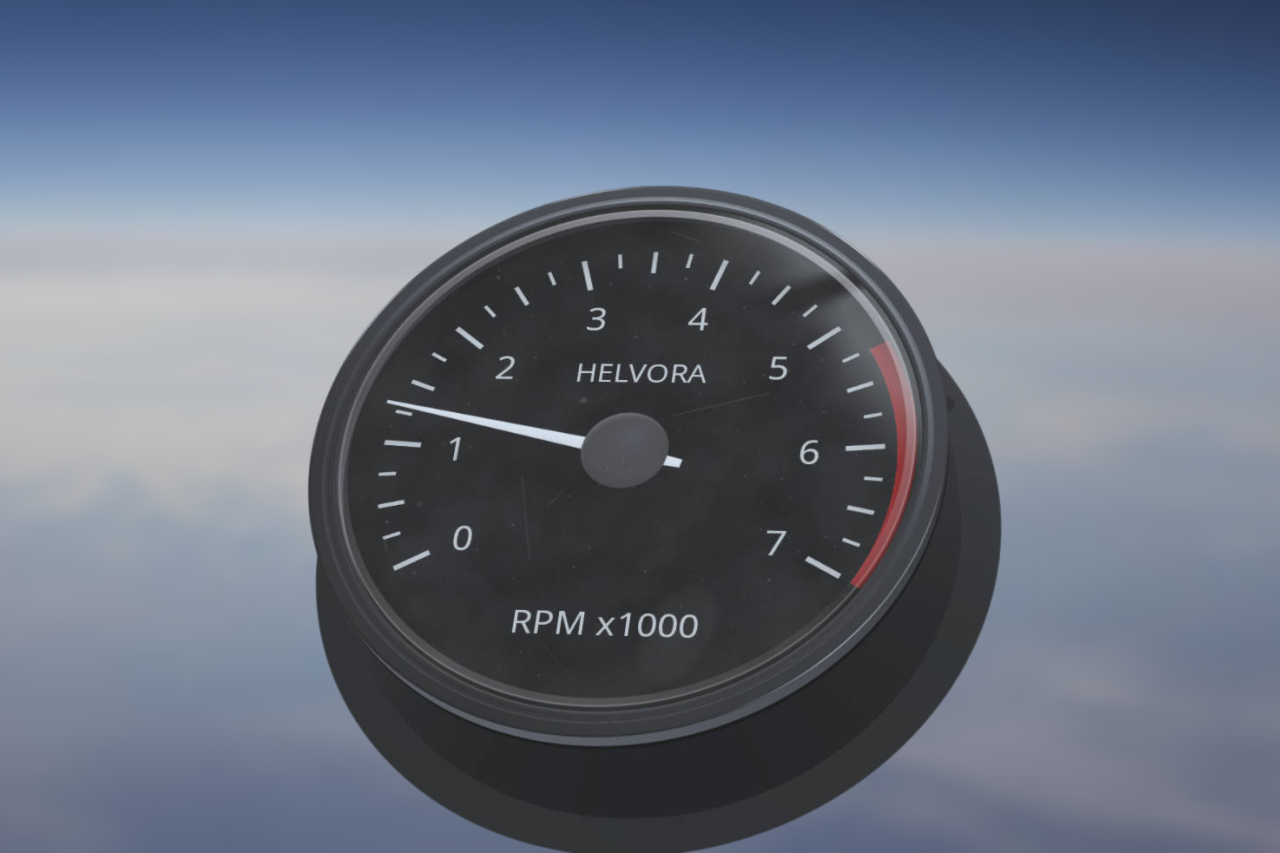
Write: 1250; rpm
